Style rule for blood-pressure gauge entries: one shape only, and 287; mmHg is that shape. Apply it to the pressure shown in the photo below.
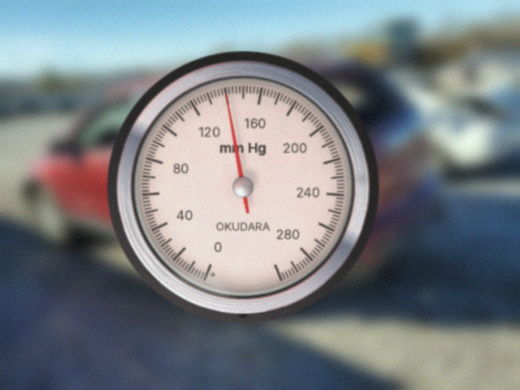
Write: 140; mmHg
